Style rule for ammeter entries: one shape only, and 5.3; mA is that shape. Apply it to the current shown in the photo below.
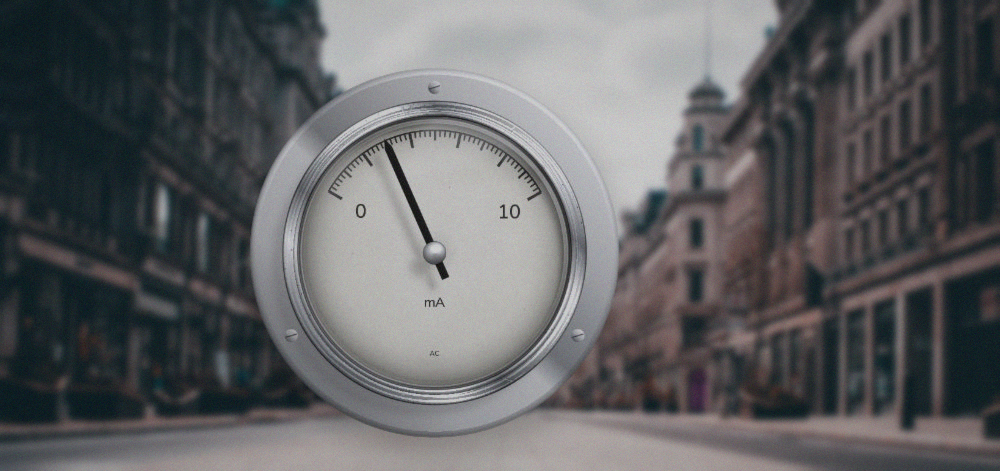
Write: 3; mA
